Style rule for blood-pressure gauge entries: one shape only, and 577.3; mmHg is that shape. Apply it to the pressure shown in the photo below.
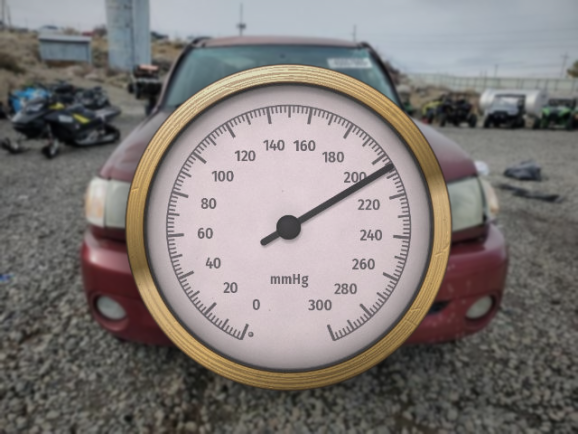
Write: 206; mmHg
